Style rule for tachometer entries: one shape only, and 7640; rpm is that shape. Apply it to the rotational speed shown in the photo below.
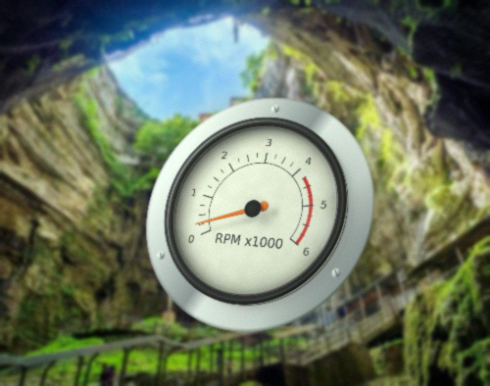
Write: 250; rpm
